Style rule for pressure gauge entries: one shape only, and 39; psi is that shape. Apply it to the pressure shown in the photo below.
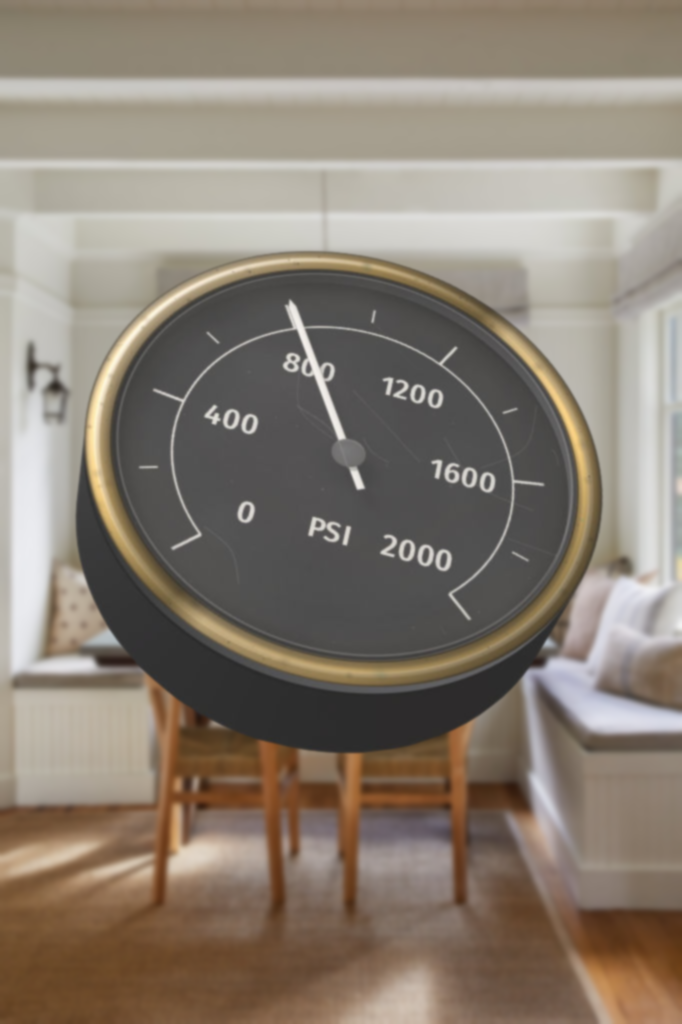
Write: 800; psi
